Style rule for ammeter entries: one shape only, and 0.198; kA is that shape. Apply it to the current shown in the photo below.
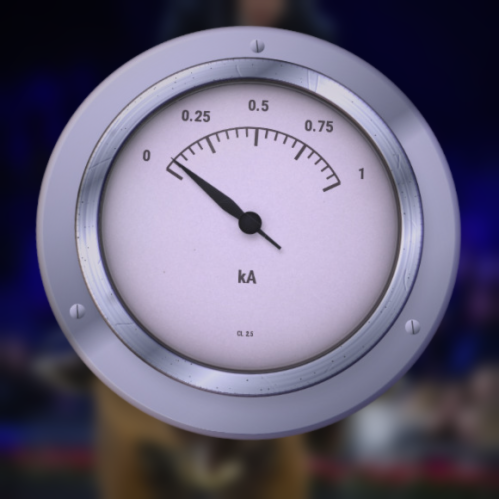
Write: 0.05; kA
